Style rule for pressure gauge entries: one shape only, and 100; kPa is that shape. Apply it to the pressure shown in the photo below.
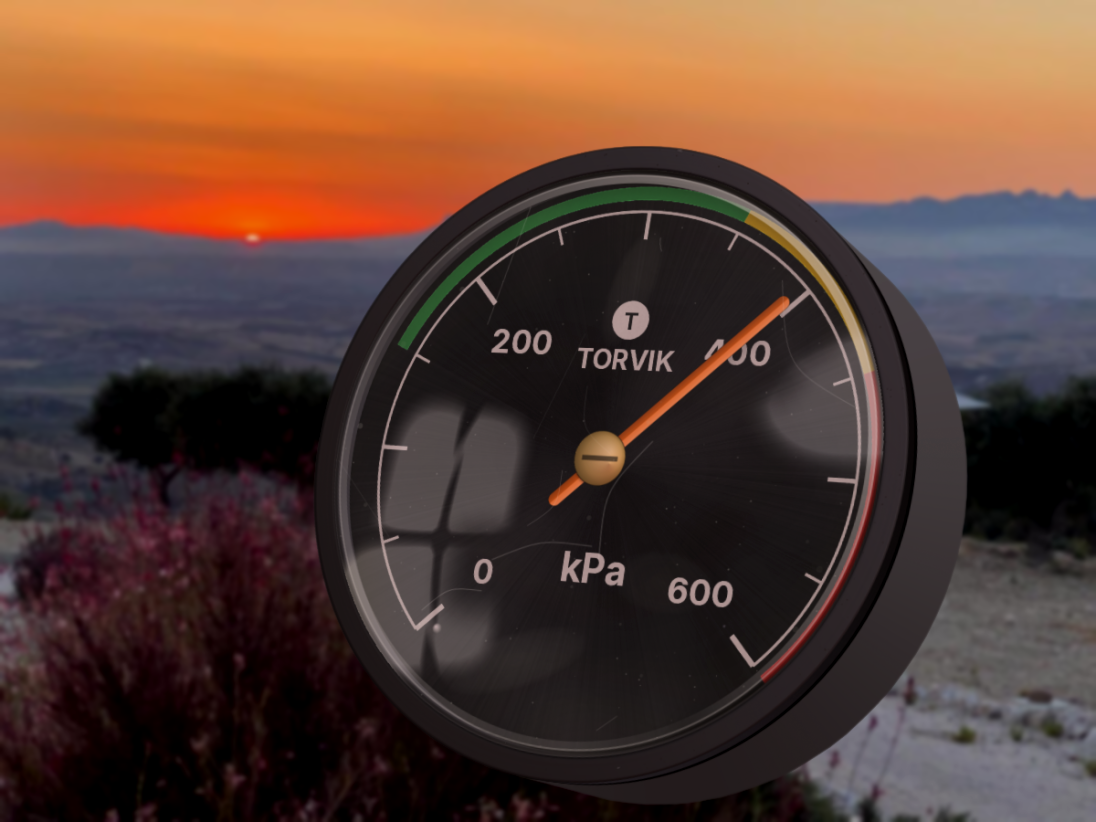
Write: 400; kPa
